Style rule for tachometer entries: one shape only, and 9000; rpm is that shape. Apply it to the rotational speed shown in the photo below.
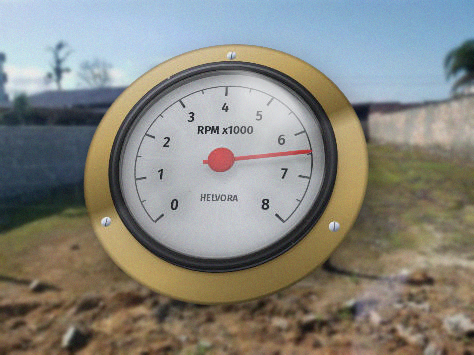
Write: 6500; rpm
